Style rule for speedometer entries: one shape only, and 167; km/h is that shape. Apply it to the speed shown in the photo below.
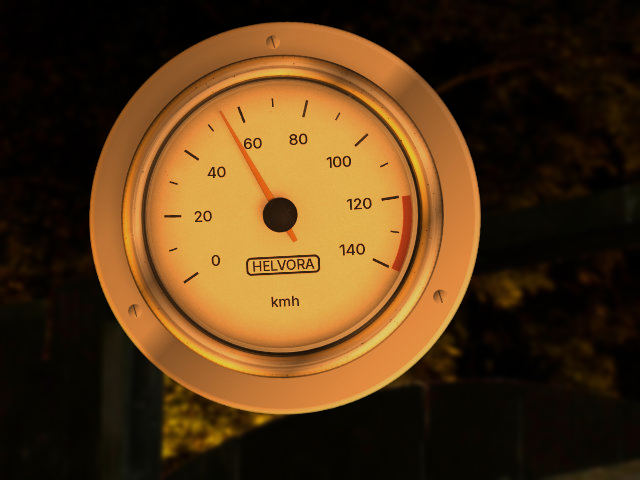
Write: 55; km/h
